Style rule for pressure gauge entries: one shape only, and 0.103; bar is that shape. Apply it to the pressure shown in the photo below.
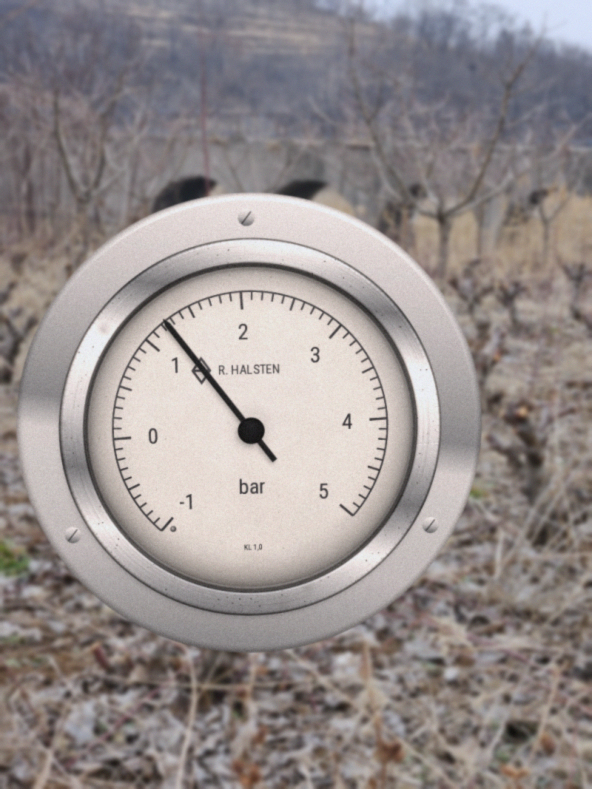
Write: 1.25; bar
